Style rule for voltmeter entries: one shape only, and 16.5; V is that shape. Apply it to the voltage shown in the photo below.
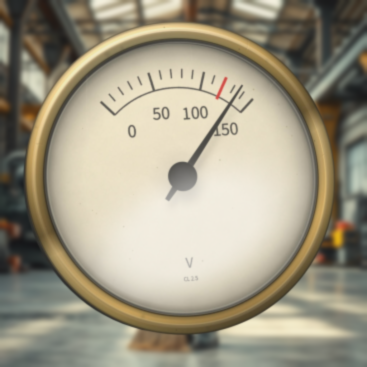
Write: 135; V
